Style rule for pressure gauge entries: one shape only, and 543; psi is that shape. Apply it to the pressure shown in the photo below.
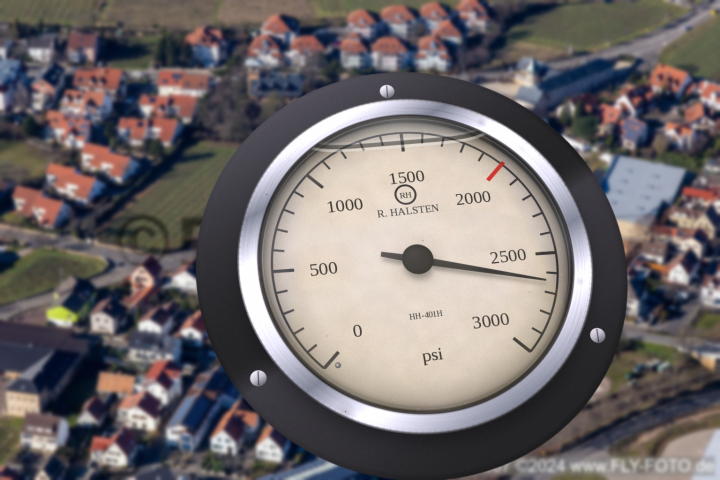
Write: 2650; psi
